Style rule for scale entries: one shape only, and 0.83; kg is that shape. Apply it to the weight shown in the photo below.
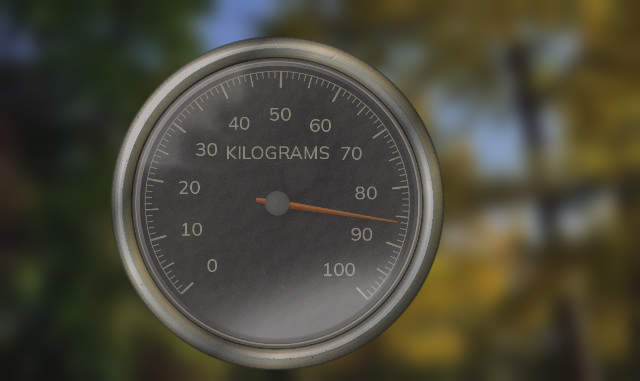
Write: 86; kg
